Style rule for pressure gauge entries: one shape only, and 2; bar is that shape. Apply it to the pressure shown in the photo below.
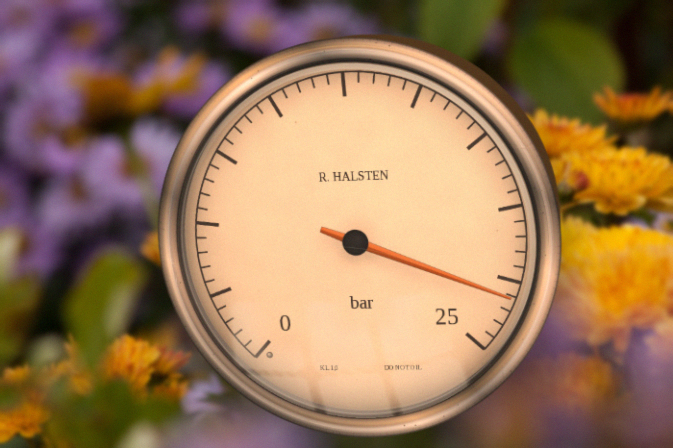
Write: 23; bar
